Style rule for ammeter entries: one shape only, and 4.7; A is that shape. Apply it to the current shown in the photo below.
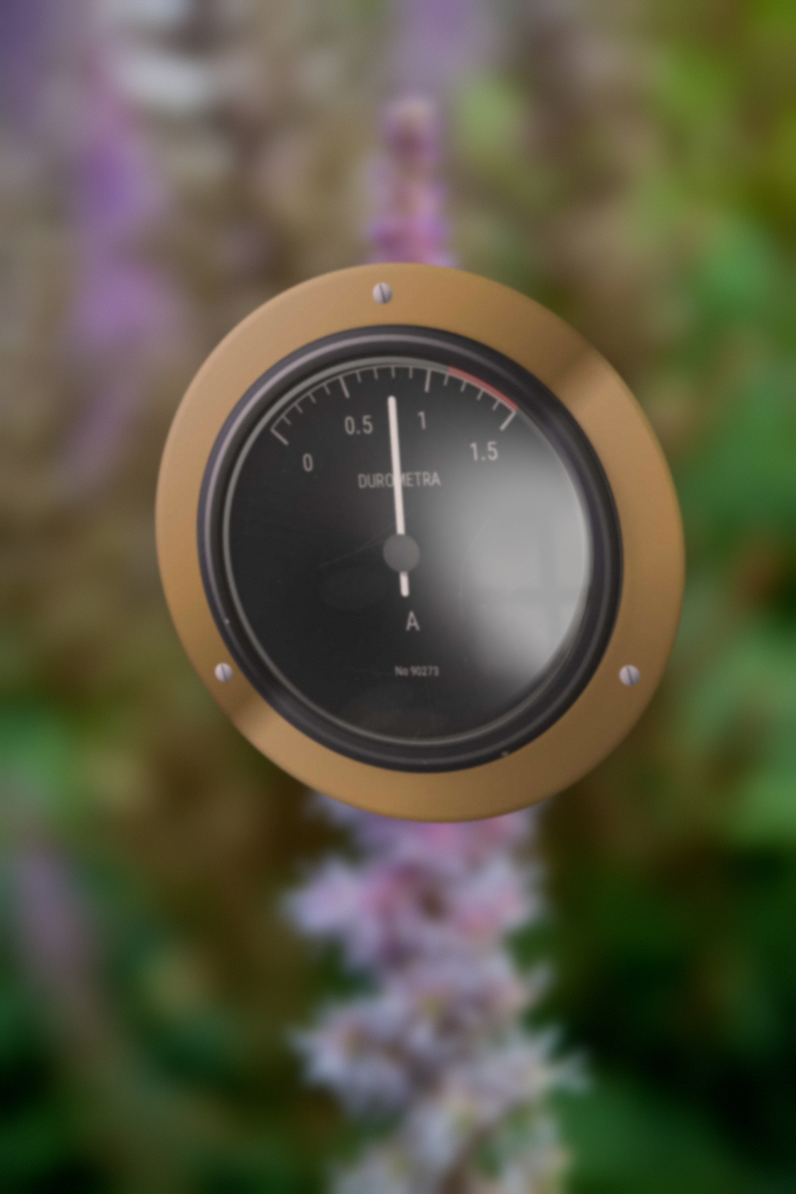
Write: 0.8; A
